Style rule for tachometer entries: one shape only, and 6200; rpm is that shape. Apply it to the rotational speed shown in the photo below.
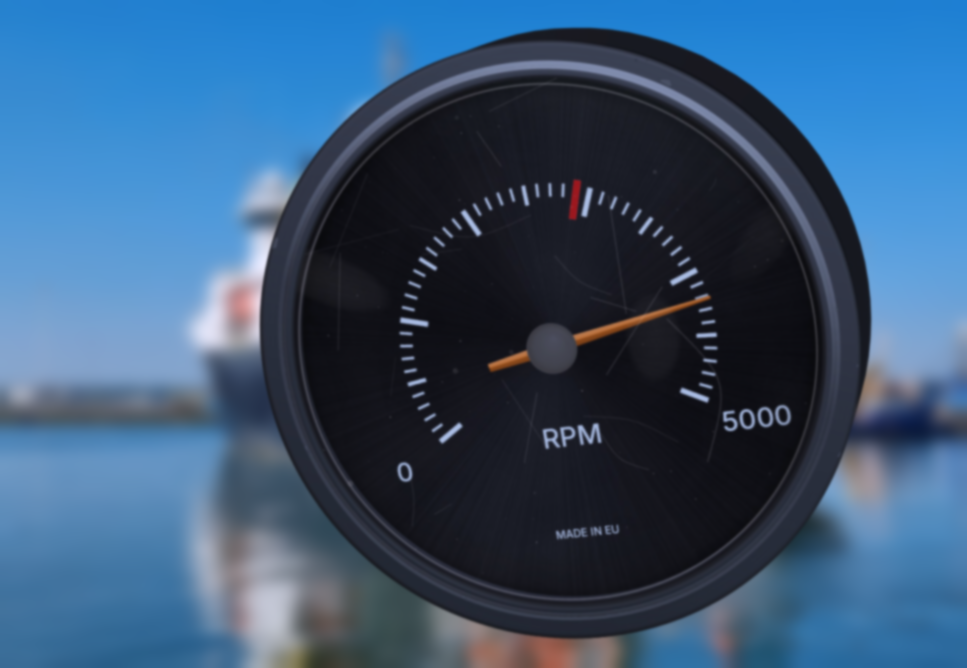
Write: 4200; rpm
